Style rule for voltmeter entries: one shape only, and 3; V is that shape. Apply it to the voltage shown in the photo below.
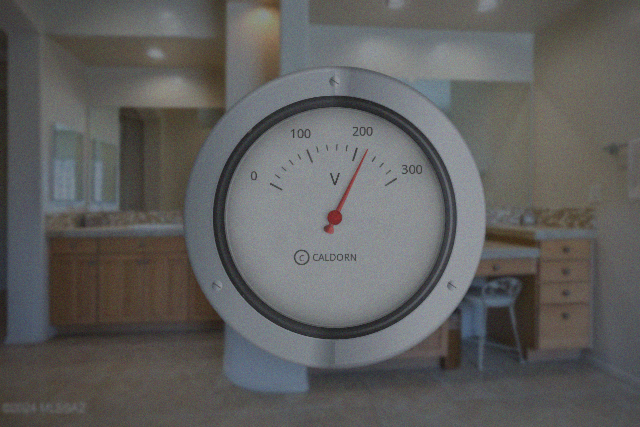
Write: 220; V
